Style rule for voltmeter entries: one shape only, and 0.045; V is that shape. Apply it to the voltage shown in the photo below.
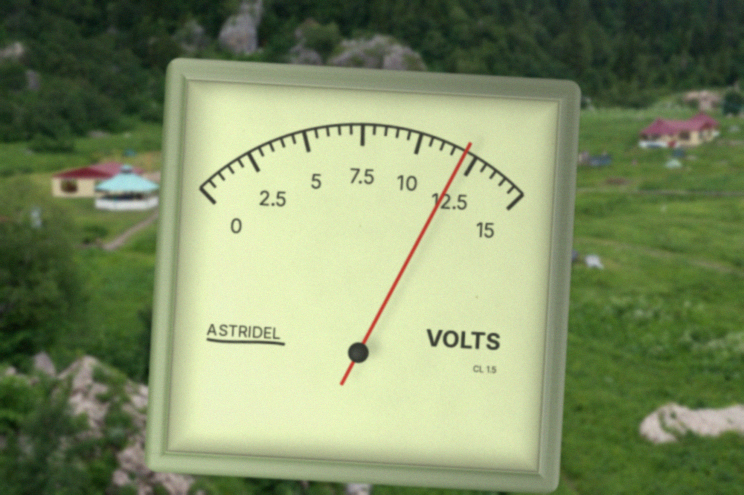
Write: 12; V
